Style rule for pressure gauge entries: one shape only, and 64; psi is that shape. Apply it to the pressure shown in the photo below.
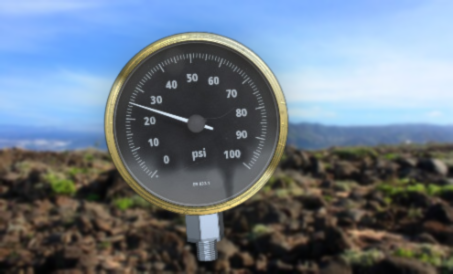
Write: 25; psi
